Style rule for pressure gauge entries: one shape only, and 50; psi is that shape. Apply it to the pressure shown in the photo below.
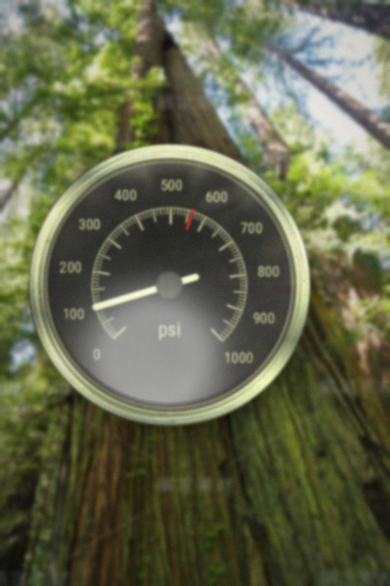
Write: 100; psi
